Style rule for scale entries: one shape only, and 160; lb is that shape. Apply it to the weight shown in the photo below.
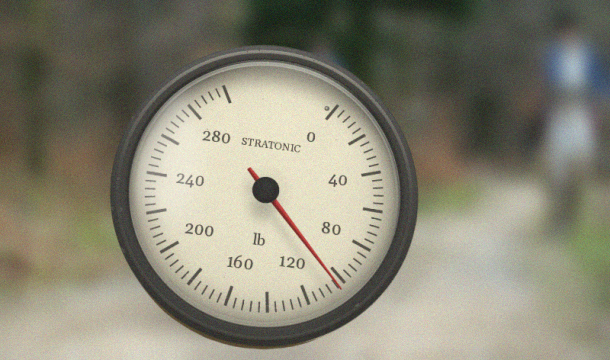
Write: 104; lb
